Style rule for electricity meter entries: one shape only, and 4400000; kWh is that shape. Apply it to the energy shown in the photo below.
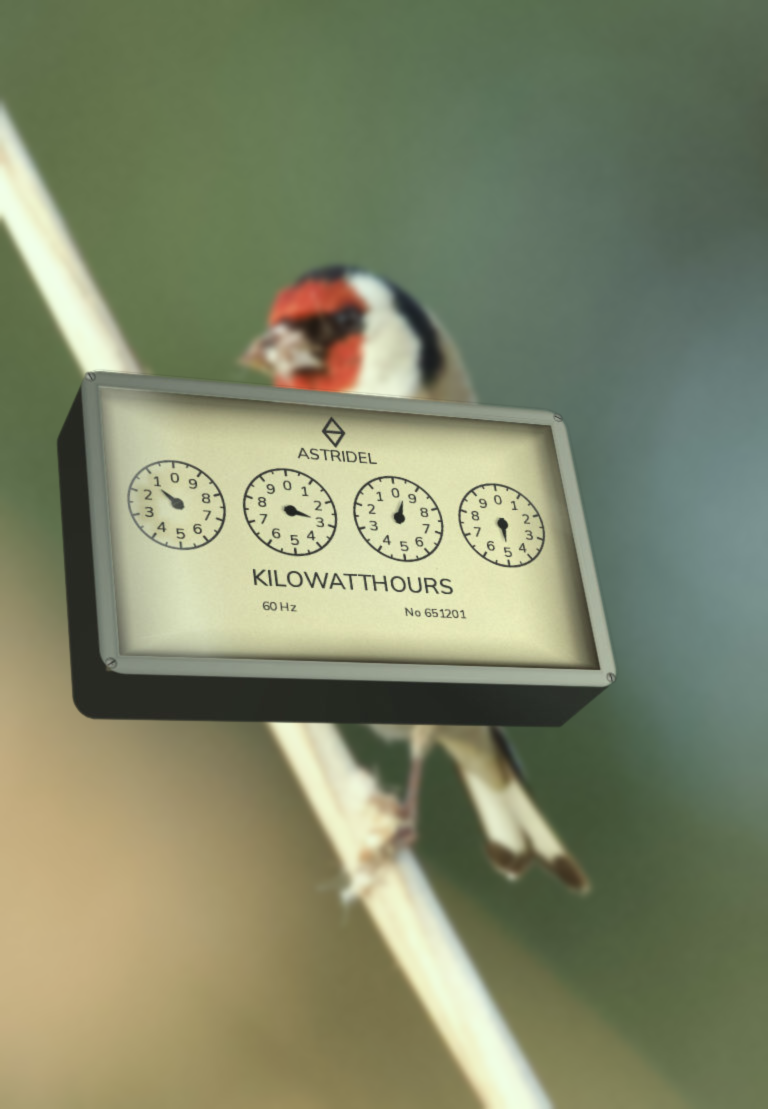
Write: 1295; kWh
